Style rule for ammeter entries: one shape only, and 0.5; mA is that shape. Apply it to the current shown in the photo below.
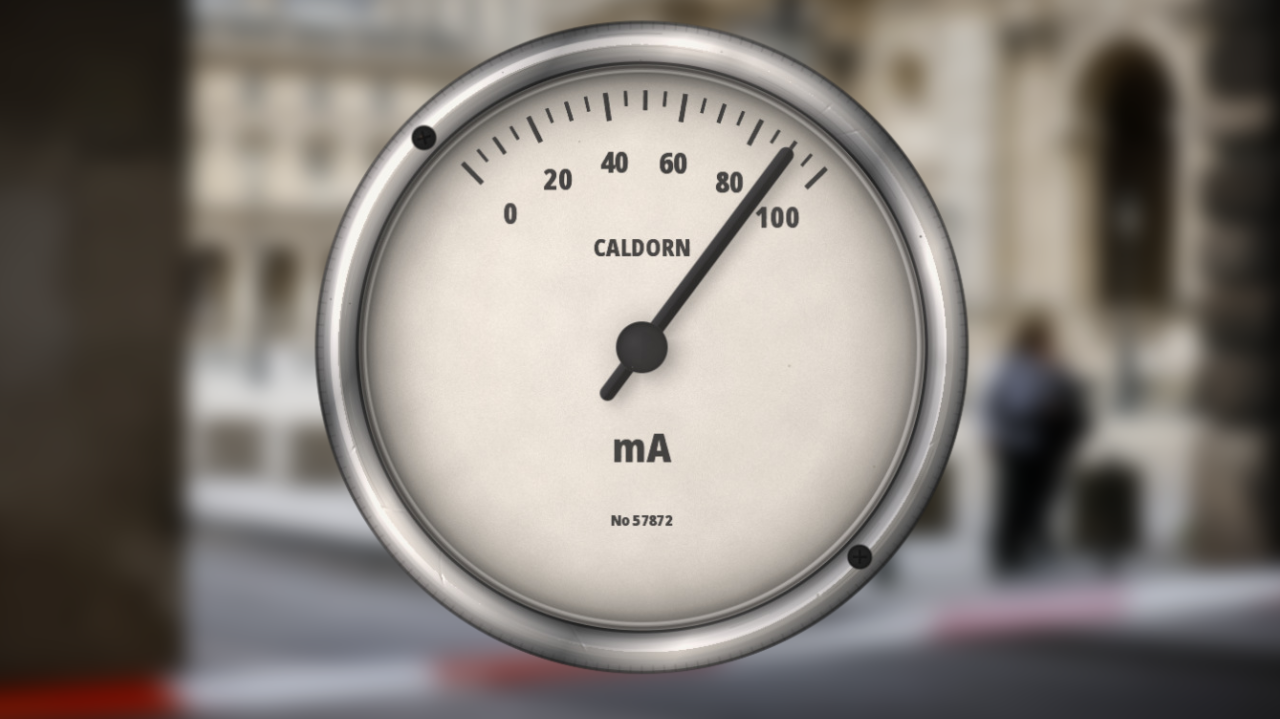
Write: 90; mA
